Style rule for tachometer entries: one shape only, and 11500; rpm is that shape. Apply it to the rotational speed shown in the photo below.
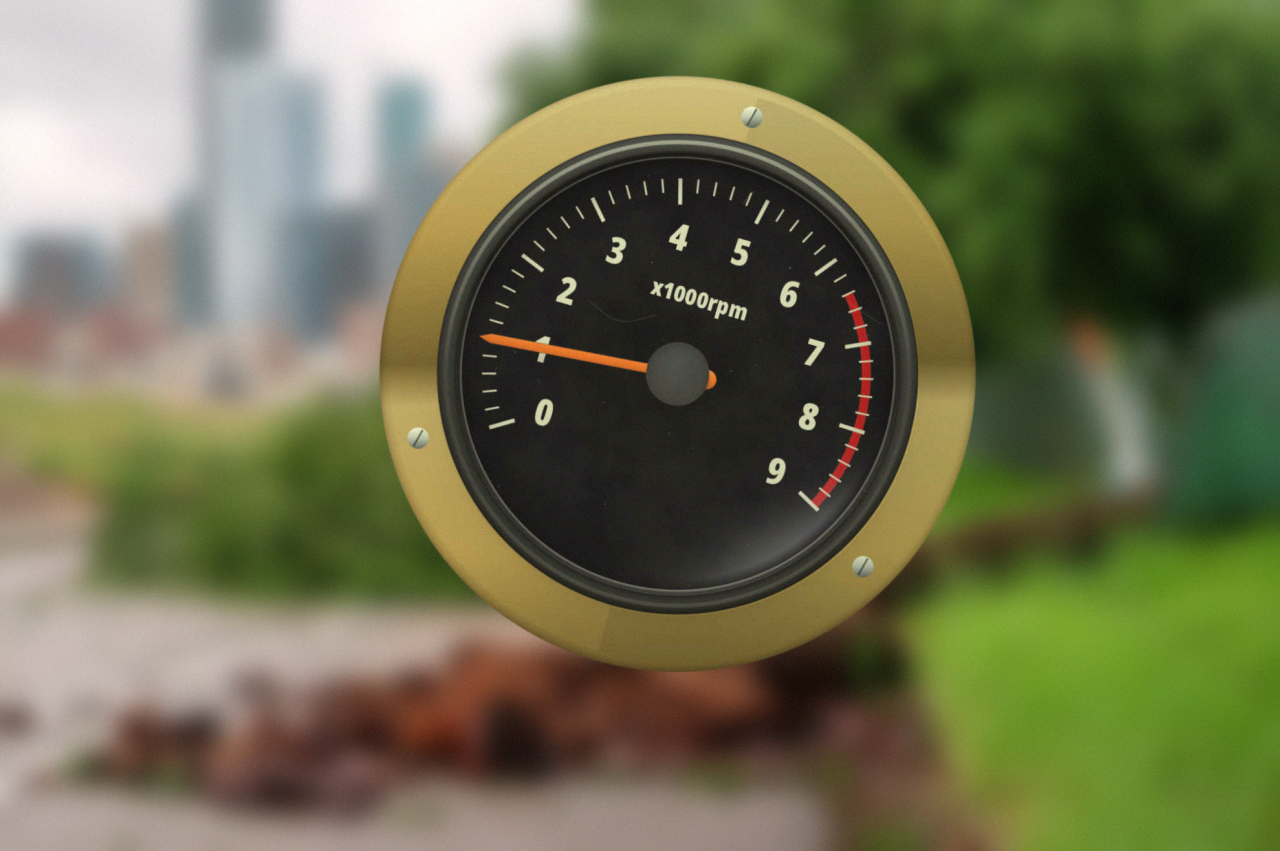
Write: 1000; rpm
